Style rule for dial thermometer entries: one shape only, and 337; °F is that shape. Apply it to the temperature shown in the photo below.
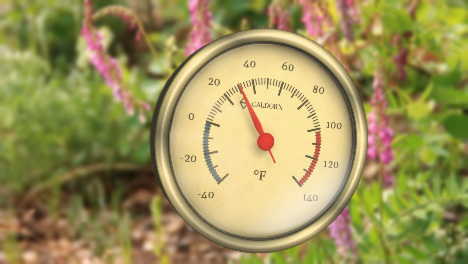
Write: 30; °F
